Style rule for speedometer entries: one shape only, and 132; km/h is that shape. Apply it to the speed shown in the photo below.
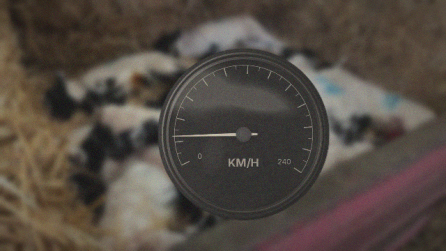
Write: 25; km/h
